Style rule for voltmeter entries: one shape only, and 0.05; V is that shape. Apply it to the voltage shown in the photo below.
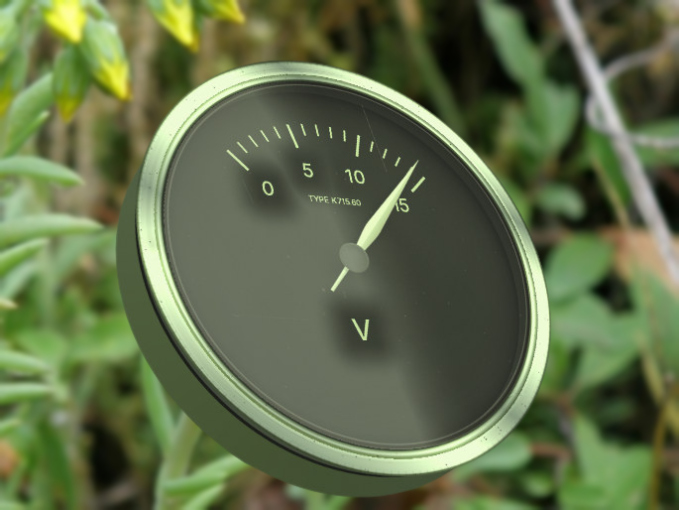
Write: 14; V
